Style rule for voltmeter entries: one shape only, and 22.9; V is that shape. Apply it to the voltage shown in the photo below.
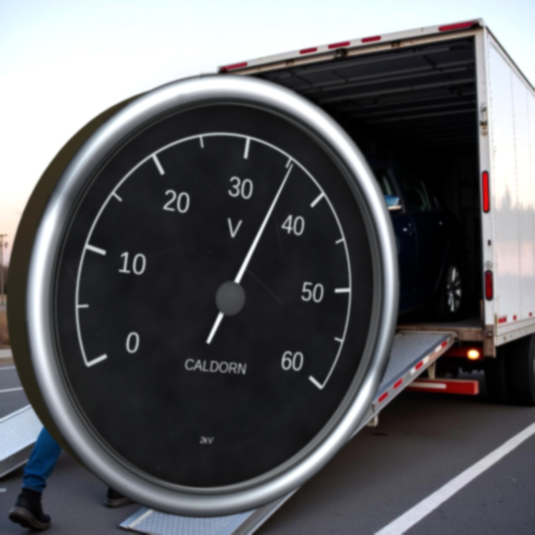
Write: 35; V
